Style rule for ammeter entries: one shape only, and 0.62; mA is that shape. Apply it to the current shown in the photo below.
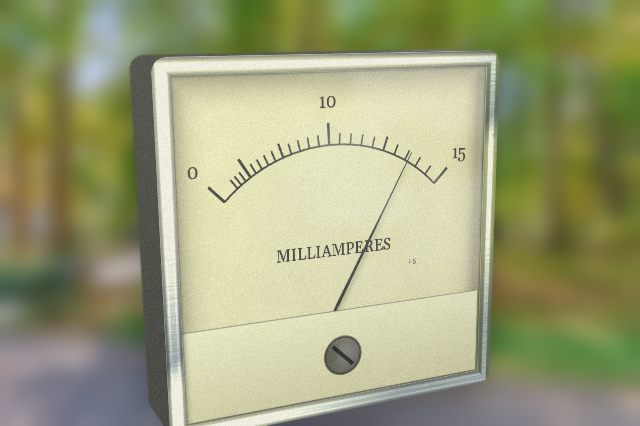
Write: 13.5; mA
